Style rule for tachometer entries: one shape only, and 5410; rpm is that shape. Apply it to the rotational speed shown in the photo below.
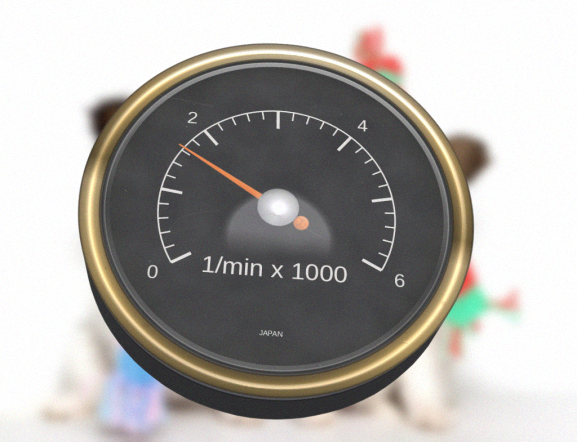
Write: 1600; rpm
